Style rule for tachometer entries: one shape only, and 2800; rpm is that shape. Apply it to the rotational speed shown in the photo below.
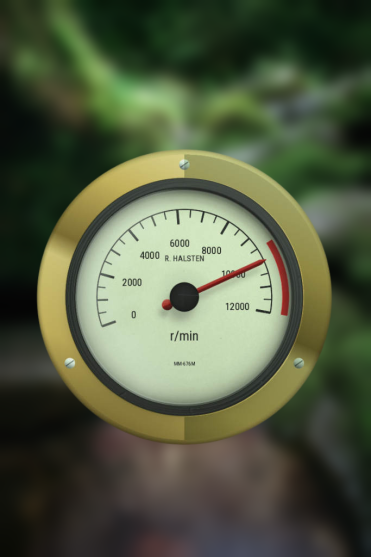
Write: 10000; rpm
